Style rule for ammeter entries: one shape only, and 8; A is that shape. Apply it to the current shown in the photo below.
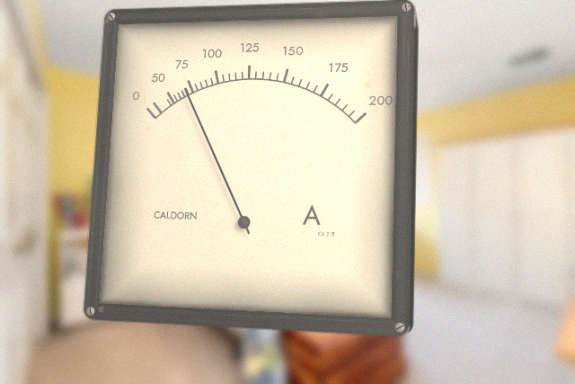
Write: 70; A
